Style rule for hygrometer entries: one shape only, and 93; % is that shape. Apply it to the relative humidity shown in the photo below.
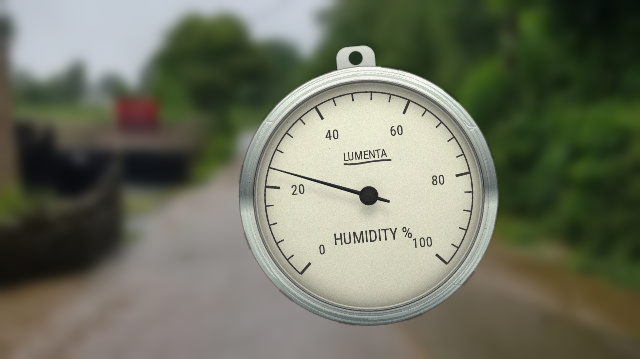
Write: 24; %
